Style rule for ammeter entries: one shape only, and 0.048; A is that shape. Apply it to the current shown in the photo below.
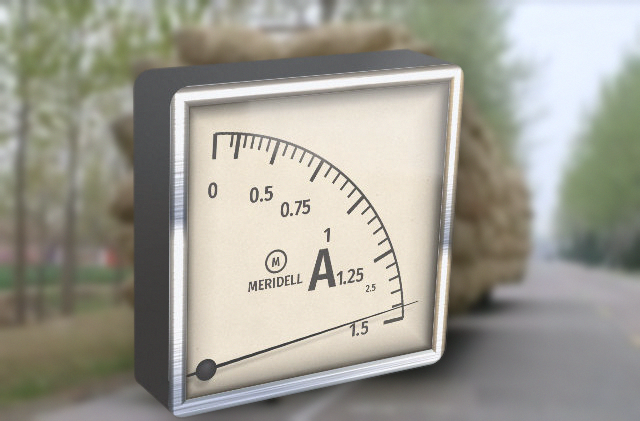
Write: 1.45; A
